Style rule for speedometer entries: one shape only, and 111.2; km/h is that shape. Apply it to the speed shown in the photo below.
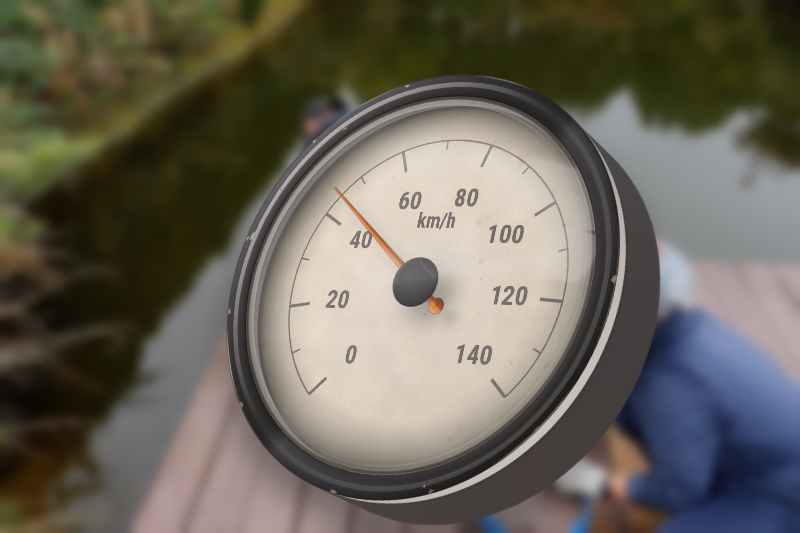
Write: 45; km/h
